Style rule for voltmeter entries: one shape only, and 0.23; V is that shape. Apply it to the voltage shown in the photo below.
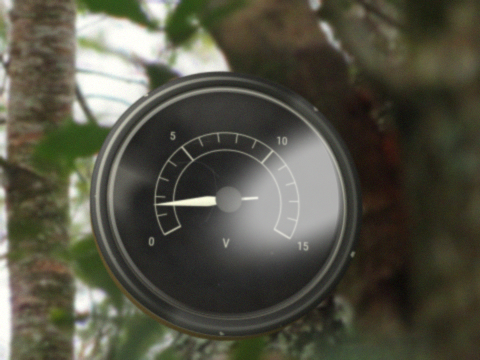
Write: 1.5; V
